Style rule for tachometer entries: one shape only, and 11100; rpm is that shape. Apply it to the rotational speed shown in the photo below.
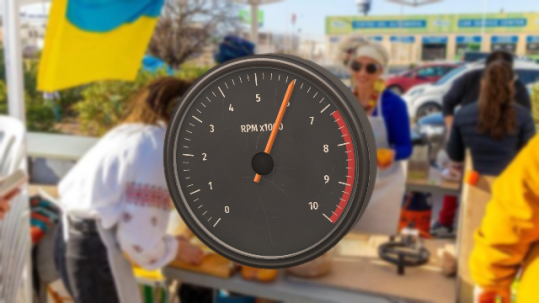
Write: 6000; rpm
